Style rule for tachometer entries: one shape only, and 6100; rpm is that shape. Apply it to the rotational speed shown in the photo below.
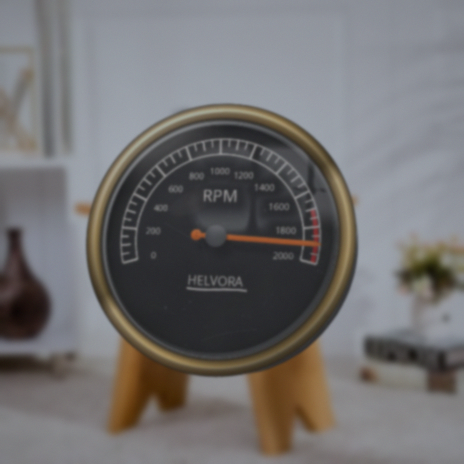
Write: 1900; rpm
